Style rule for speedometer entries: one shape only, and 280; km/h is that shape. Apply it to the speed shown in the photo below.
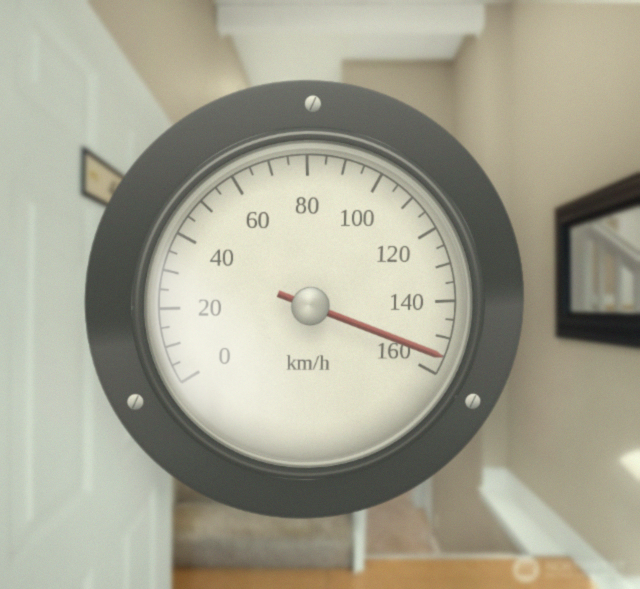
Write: 155; km/h
